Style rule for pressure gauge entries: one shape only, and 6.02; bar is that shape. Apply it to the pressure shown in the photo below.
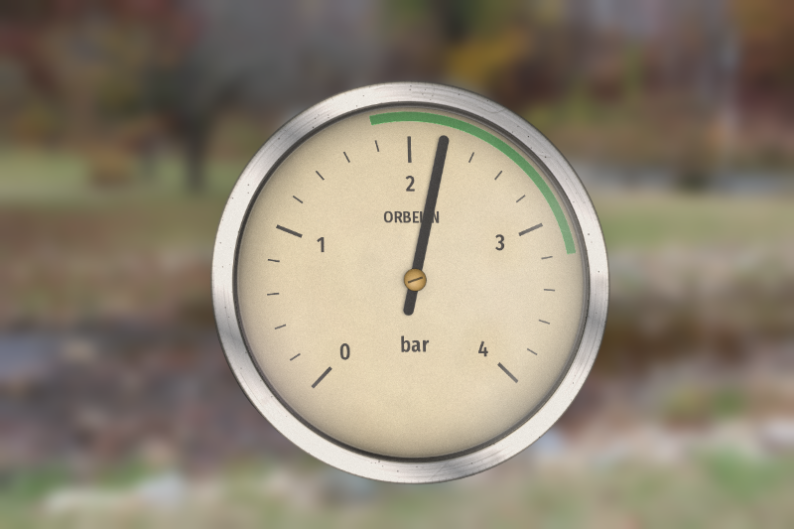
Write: 2.2; bar
